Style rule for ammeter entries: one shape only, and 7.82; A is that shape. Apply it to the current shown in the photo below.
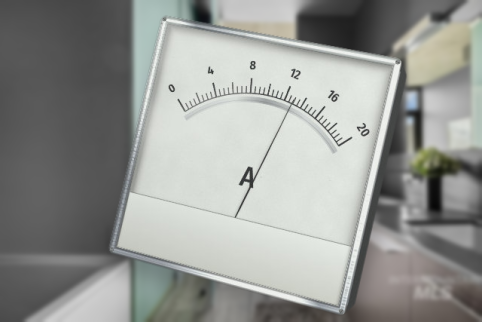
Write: 13; A
